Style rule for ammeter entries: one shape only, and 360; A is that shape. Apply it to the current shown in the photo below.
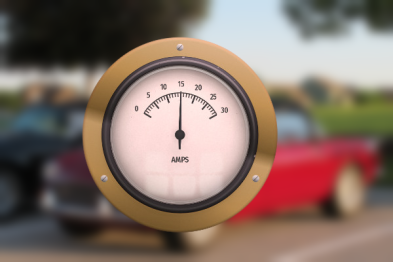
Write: 15; A
